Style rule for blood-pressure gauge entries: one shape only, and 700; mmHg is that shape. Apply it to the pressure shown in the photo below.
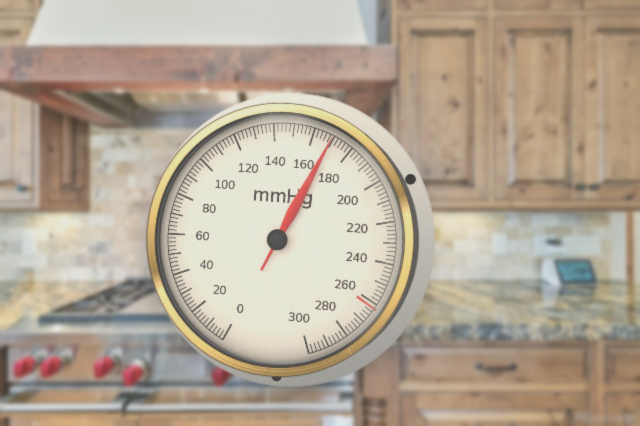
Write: 170; mmHg
